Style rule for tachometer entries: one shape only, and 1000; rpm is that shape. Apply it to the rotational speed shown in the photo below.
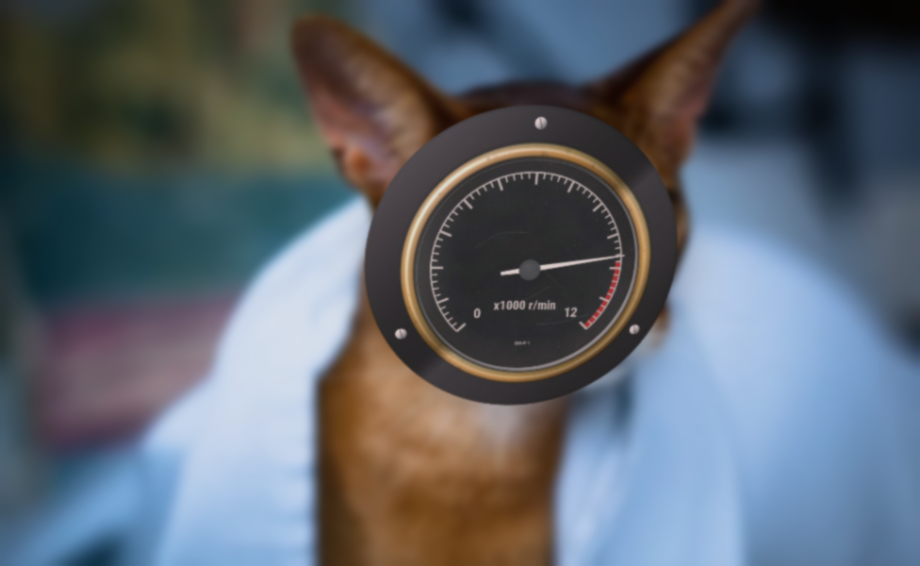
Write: 9600; rpm
